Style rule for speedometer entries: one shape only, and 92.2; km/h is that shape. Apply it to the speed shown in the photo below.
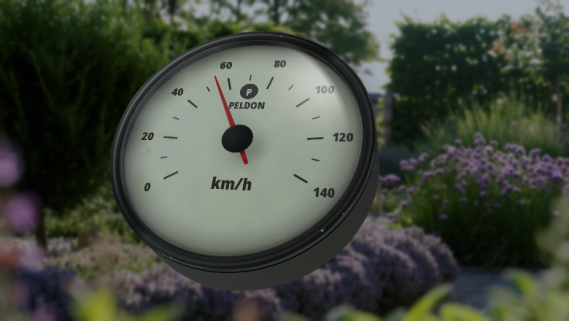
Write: 55; km/h
